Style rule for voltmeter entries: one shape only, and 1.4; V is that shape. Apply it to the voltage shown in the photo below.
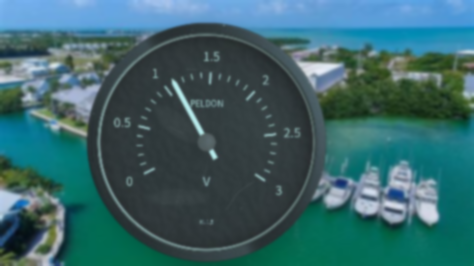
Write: 1.1; V
